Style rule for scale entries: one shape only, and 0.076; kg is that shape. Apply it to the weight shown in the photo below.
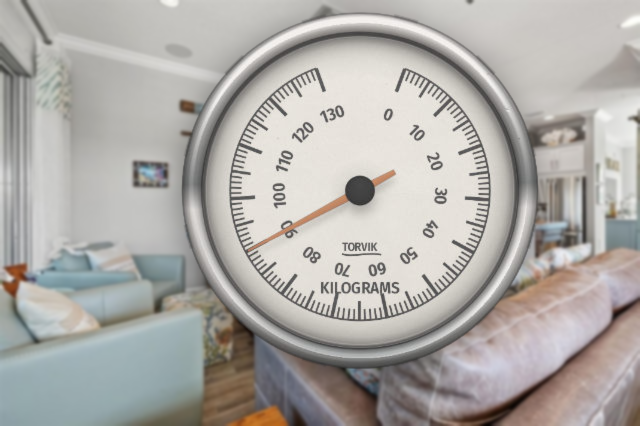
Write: 90; kg
